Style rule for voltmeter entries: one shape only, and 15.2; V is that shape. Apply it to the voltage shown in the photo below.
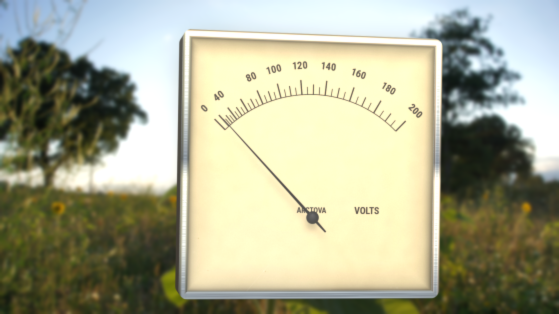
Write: 20; V
